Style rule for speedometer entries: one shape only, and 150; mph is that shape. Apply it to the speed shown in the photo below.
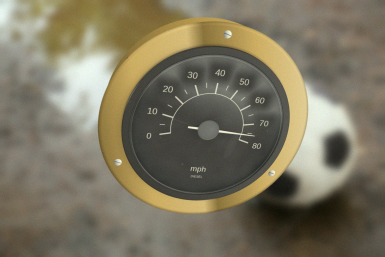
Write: 75; mph
